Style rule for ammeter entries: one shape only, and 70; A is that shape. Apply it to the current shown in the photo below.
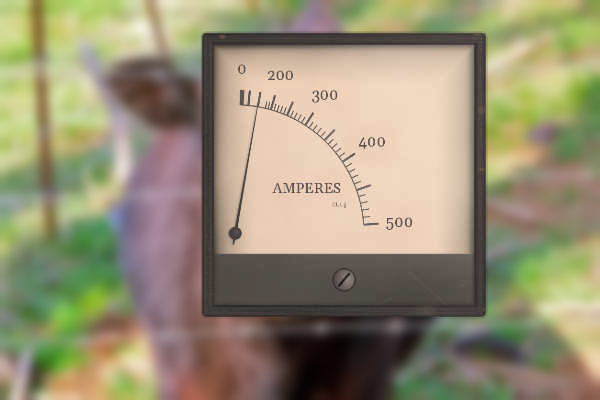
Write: 150; A
